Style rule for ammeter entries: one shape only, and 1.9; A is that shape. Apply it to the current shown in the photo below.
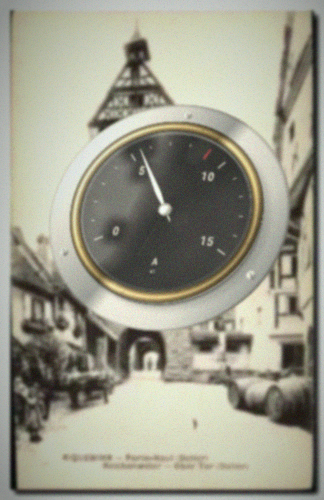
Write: 5.5; A
